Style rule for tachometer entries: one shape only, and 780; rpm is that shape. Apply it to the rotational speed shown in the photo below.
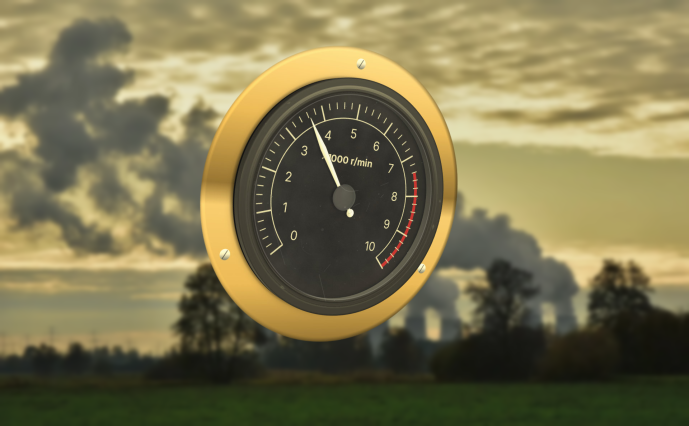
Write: 3600; rpm
